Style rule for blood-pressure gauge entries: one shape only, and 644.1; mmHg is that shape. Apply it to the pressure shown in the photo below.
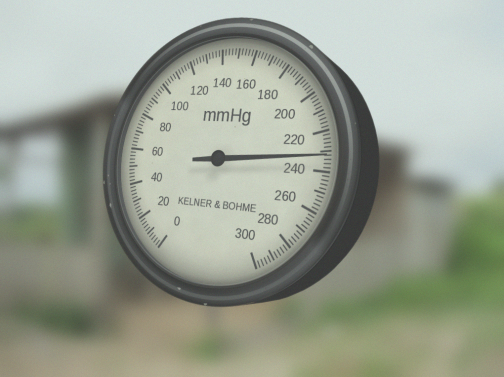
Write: 232; mmHg
